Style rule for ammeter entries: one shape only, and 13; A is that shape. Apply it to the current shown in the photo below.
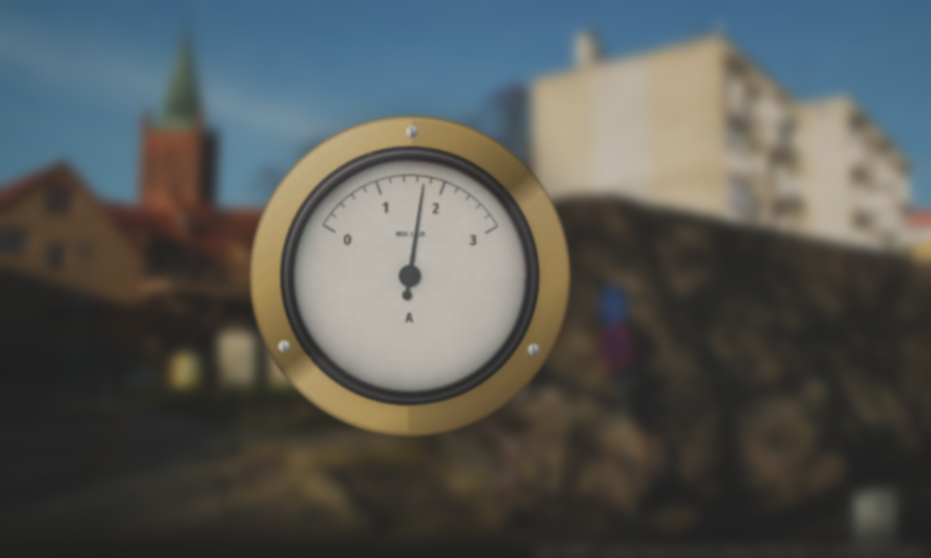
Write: 1.7; A
